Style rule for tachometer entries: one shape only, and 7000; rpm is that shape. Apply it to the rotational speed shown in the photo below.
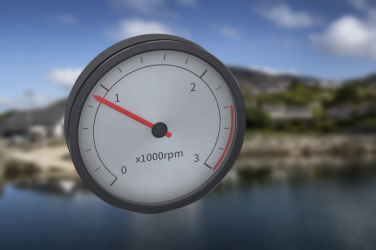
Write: 900; rpm
